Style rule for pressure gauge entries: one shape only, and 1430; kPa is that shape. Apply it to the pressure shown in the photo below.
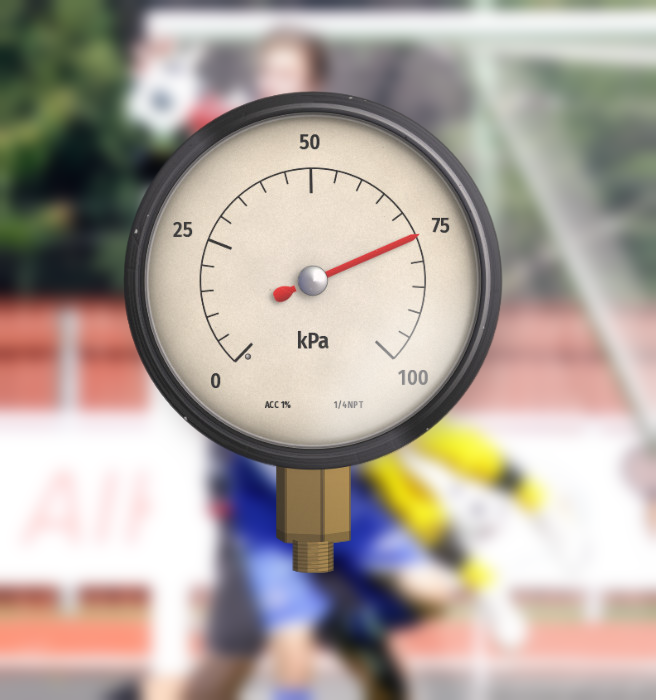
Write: 75; kPa
